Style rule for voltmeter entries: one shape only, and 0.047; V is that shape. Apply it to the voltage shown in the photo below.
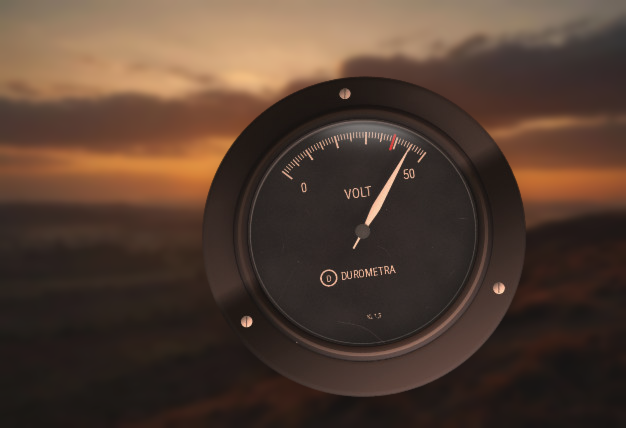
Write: 45; V
